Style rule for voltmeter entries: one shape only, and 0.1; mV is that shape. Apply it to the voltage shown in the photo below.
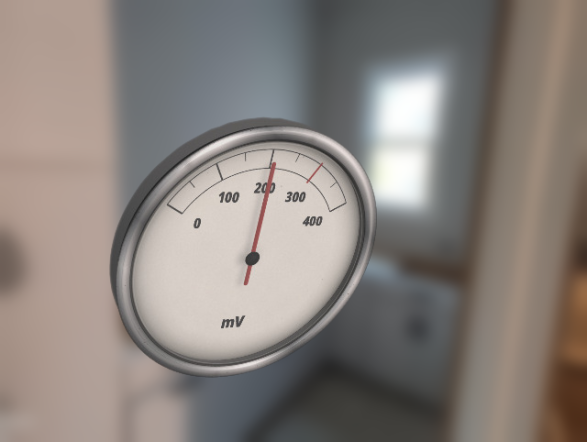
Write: 200; mV
